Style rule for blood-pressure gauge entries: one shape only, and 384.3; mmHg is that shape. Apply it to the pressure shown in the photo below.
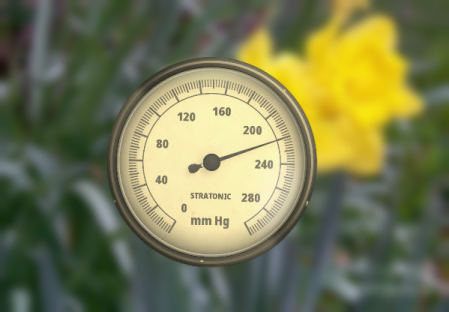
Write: 220; mmHg
